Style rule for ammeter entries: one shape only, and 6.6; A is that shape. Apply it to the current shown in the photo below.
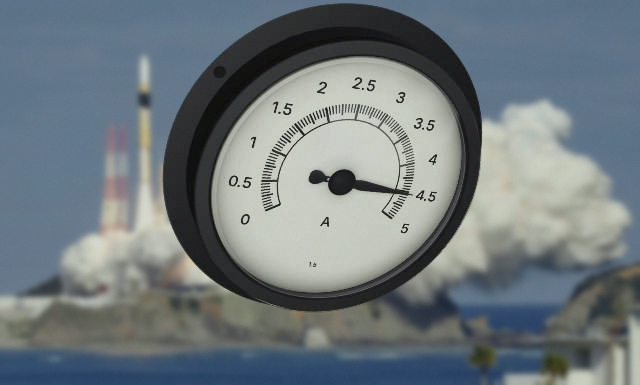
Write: 4.5; A
